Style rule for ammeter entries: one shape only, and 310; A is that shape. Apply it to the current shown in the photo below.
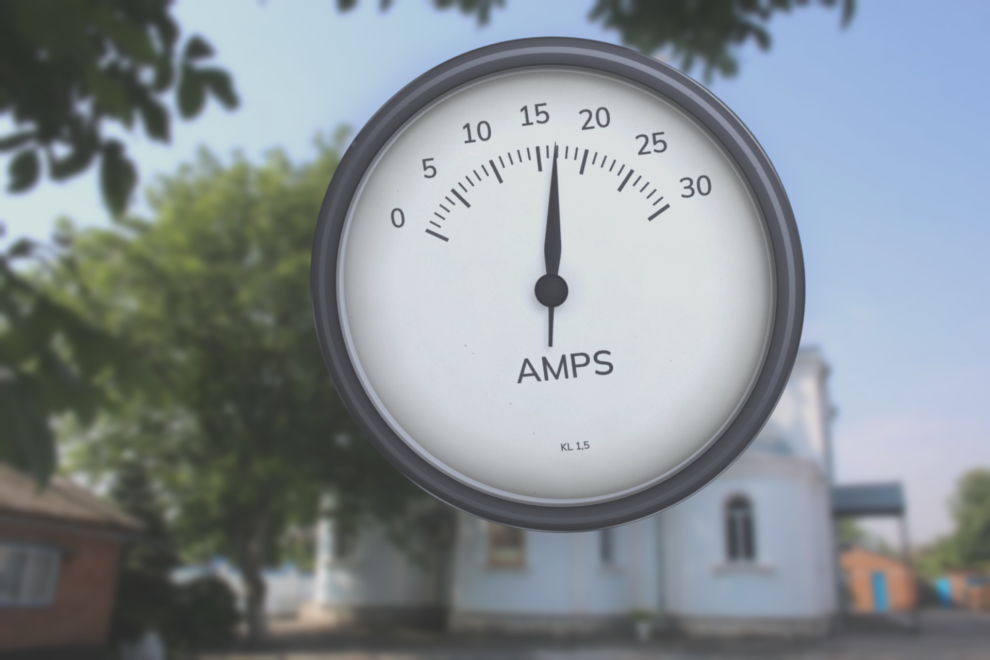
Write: 17; A
